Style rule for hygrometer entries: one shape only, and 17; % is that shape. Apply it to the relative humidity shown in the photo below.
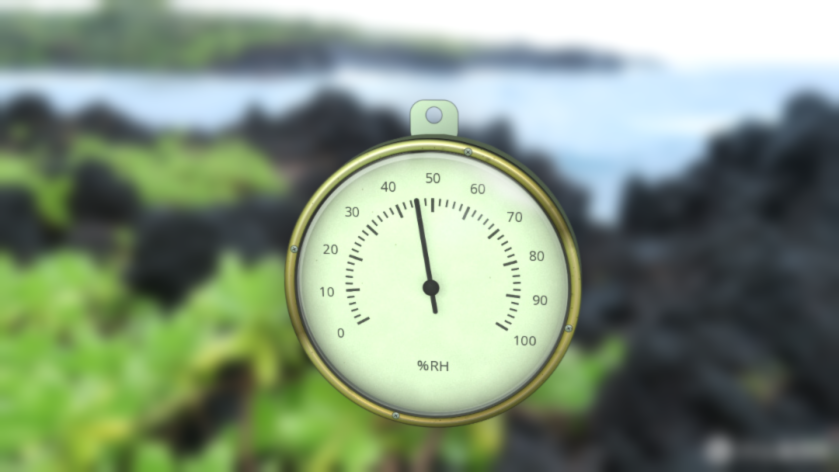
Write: 46; %
